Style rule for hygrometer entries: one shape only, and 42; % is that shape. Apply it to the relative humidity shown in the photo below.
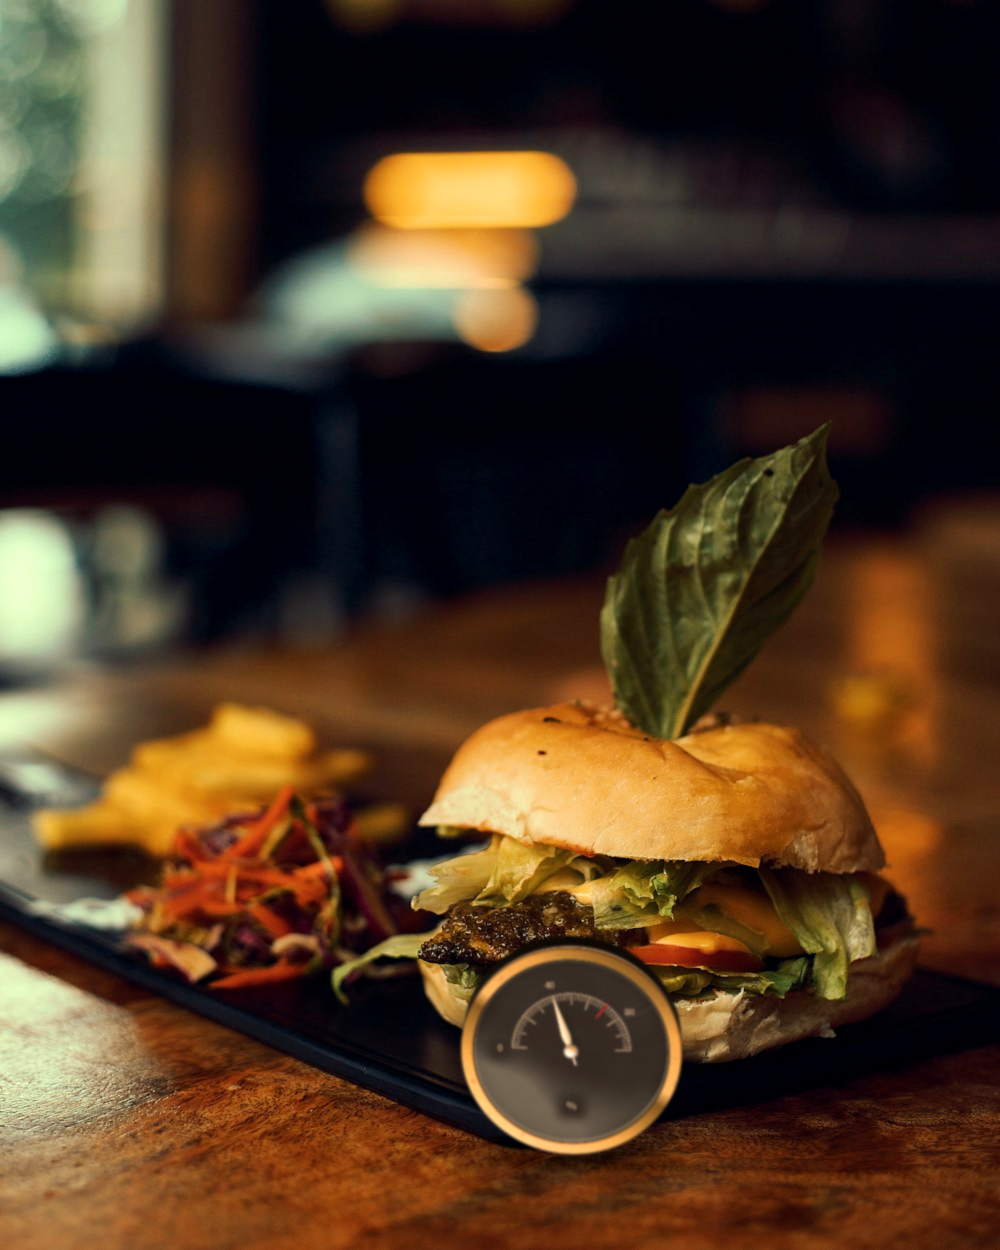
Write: 40; %
